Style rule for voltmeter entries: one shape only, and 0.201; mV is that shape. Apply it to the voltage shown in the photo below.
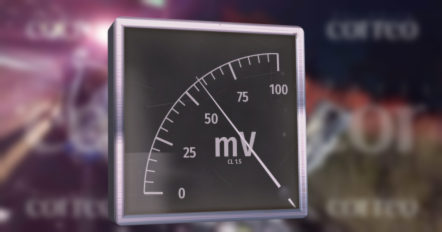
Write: 57.5; mV
